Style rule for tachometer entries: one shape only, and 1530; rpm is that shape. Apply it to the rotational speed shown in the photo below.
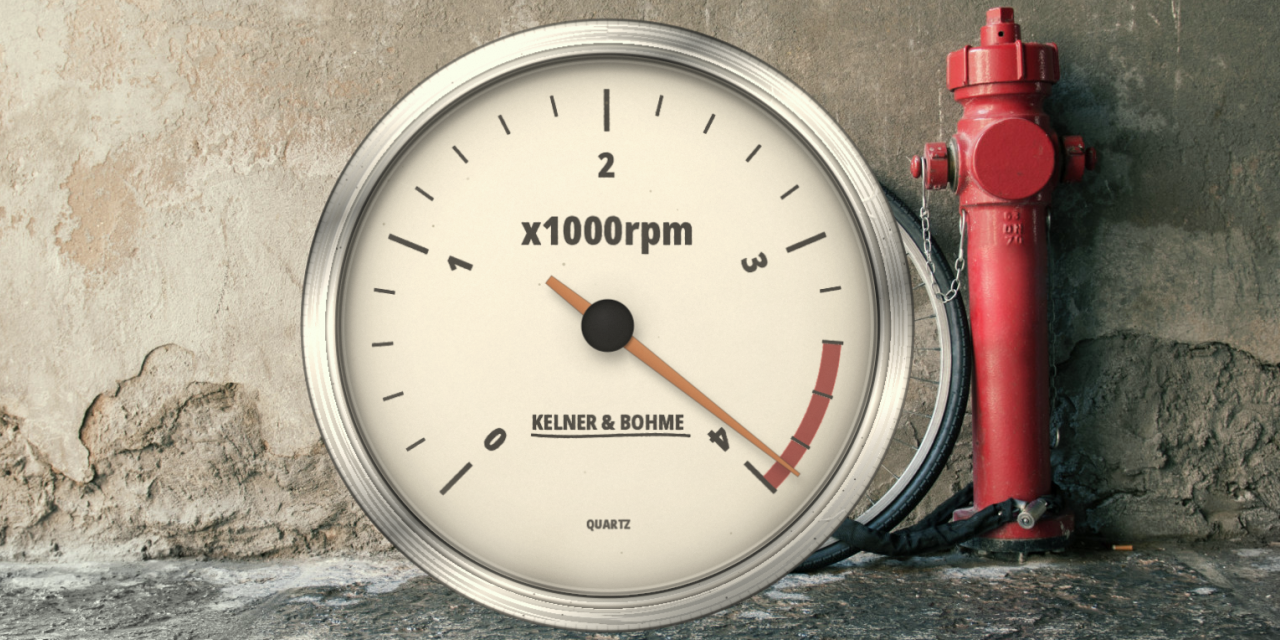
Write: 3900; rpm
